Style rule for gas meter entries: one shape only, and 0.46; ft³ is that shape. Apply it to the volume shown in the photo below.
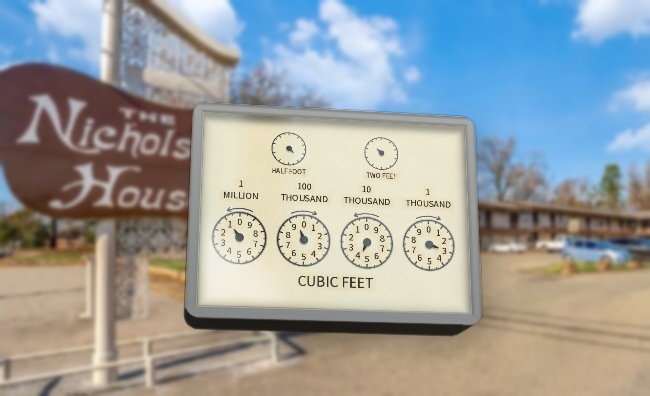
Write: 94300; ft³
